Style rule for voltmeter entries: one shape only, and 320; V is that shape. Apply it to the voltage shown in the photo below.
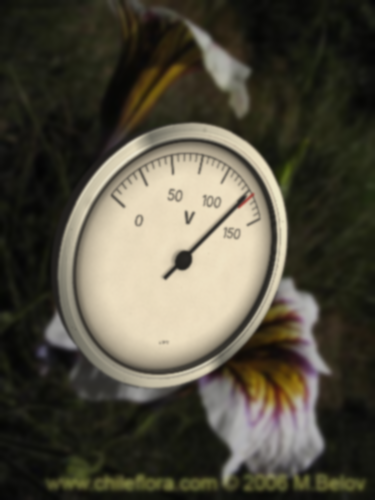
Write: 125; V
